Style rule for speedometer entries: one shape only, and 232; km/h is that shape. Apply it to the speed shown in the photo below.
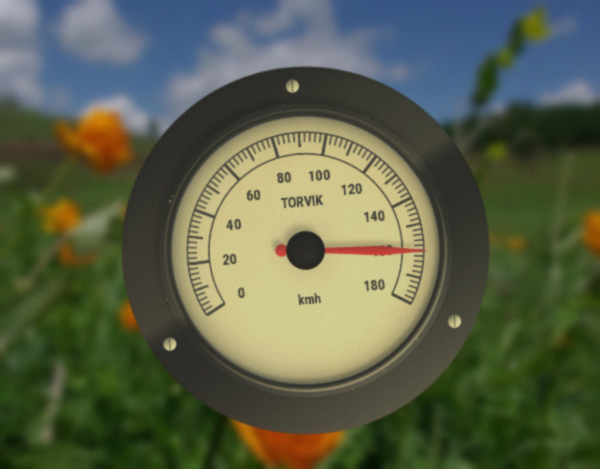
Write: 160; km/h
